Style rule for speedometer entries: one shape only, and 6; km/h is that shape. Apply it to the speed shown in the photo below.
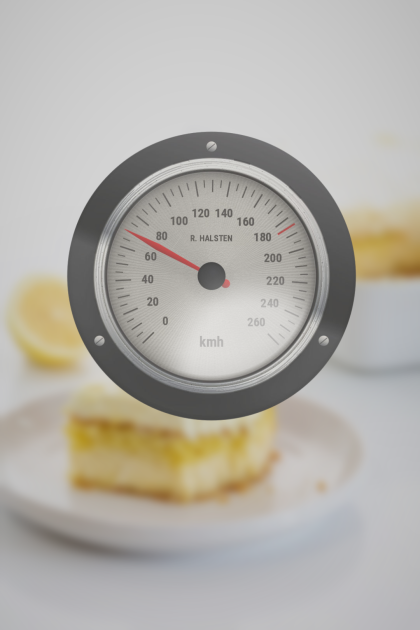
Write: 70; km/h
